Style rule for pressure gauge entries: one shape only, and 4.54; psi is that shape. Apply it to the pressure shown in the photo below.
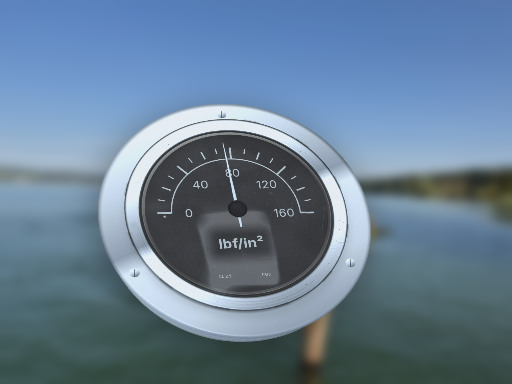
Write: 75; psi
